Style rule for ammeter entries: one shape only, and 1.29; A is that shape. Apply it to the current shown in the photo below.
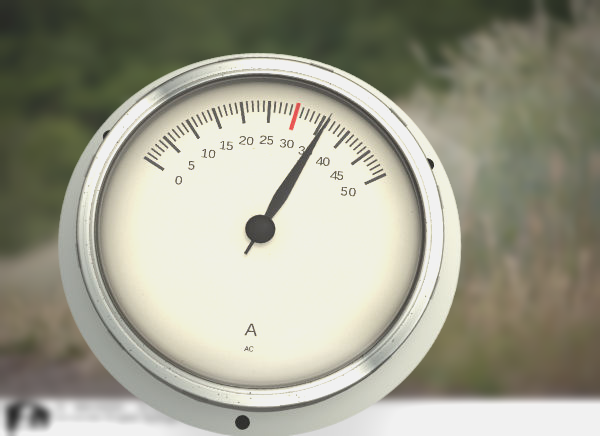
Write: 36; A
